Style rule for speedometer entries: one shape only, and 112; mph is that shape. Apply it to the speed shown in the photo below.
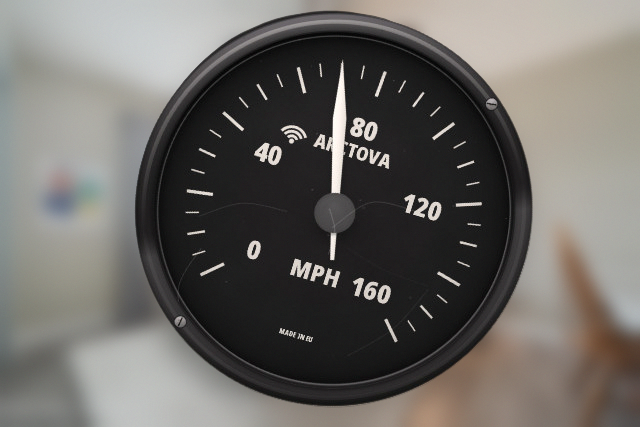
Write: 70; mph
